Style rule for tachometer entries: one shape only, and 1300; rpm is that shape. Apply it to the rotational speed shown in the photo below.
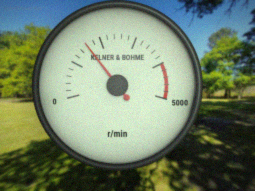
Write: 1600; rpm
